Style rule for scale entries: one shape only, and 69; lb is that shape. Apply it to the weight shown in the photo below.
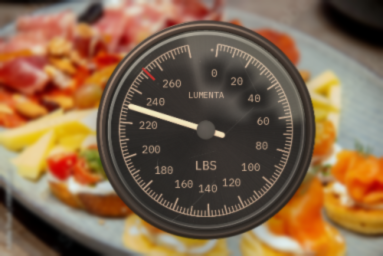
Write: 230; lb
